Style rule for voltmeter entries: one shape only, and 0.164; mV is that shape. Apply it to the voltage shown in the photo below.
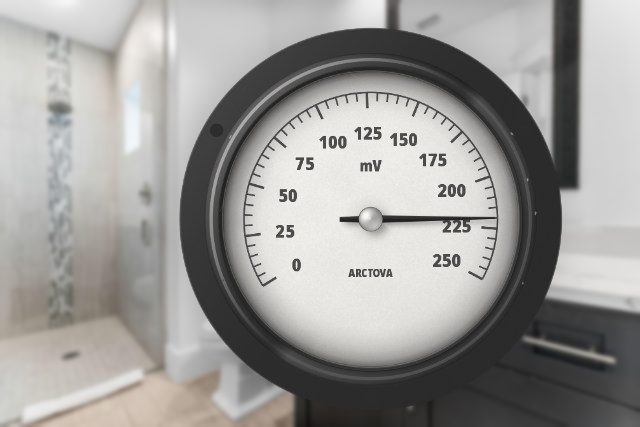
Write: 220; mV
